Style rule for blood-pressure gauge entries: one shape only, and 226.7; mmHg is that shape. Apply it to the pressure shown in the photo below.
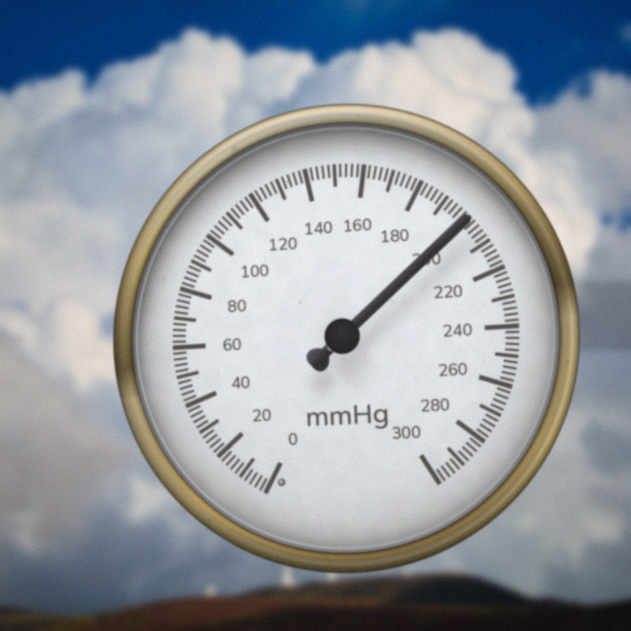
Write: 200; mmHg
